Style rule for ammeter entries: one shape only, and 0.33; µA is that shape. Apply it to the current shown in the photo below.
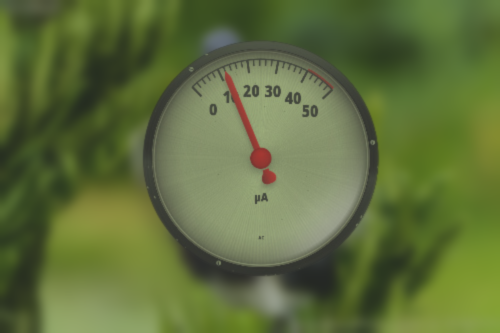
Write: 12; µA
